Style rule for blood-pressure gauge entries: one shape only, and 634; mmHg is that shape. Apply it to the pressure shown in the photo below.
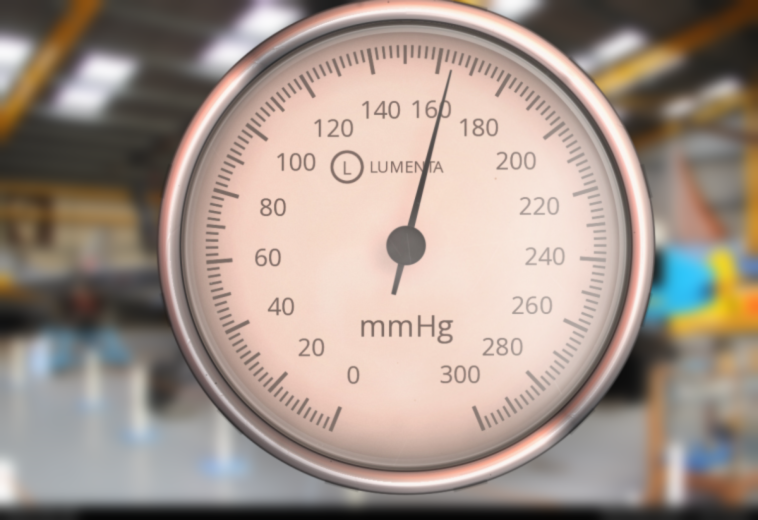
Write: 164; mmHg
